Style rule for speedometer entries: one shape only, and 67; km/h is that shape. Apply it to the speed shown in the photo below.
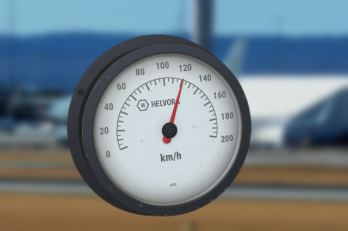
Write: 120; km/h
